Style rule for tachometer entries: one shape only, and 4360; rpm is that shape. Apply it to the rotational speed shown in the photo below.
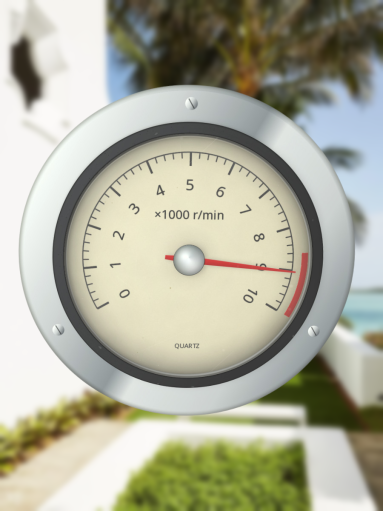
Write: 9000; rpm
